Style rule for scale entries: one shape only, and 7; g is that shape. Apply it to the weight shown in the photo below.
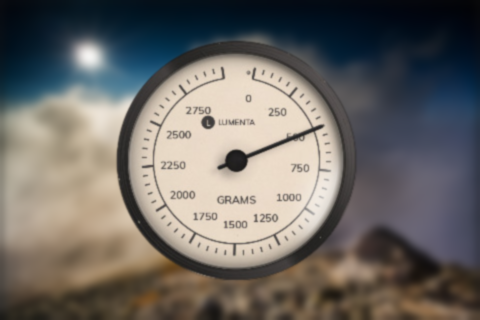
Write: 500; g
